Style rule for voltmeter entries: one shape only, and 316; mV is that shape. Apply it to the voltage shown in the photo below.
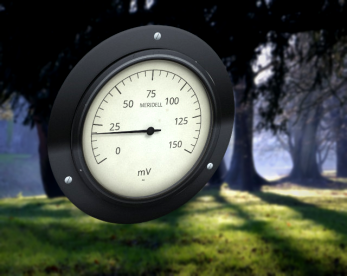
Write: 20; mV
